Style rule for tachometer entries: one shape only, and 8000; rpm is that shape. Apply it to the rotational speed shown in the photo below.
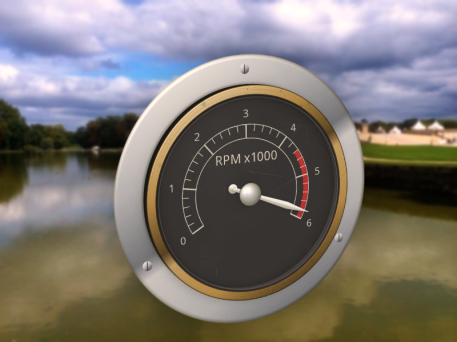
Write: 5800; rpm
